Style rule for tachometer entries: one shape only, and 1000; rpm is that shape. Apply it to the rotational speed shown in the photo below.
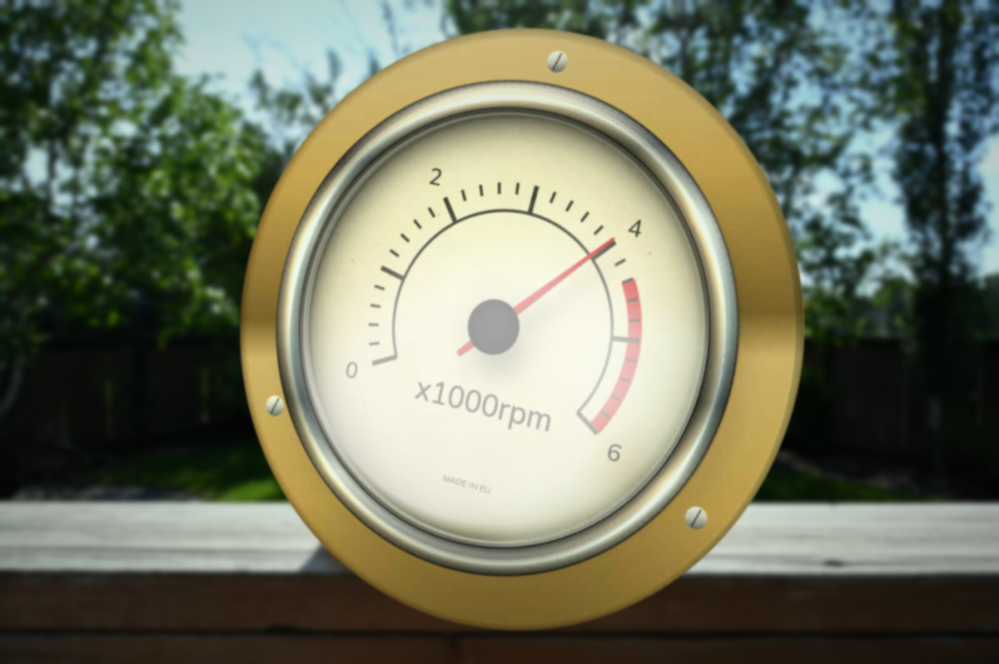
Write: 4000; rpm
